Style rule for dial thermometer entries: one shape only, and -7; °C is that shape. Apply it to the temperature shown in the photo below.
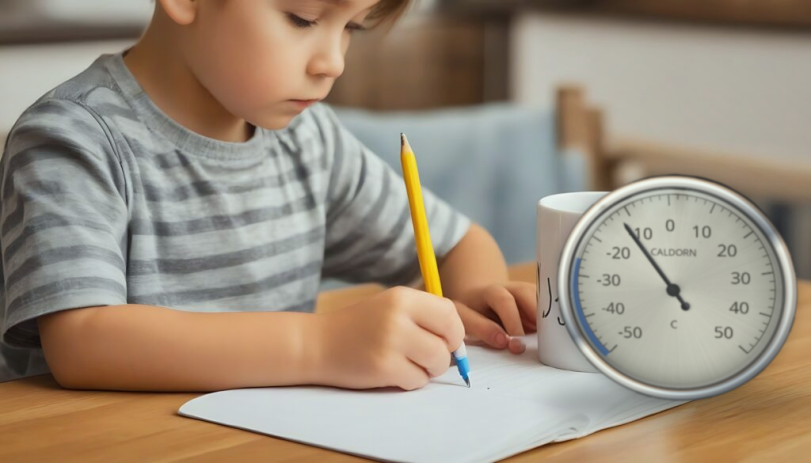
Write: -12; °C
